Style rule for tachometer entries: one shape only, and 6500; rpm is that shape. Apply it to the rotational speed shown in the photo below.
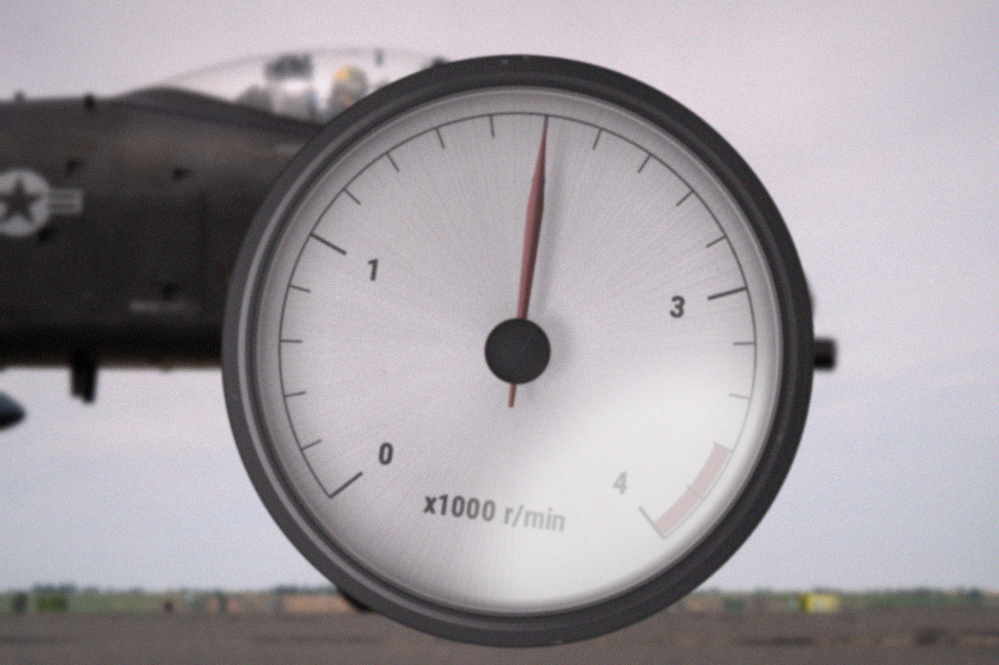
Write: 2000; rpm
